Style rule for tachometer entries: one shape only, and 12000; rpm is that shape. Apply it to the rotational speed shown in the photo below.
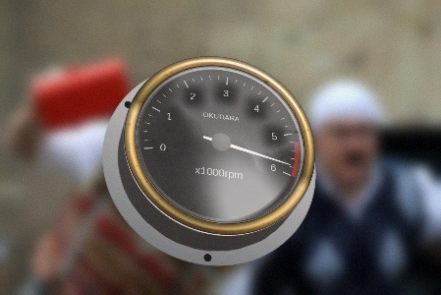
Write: 5800; rpm
